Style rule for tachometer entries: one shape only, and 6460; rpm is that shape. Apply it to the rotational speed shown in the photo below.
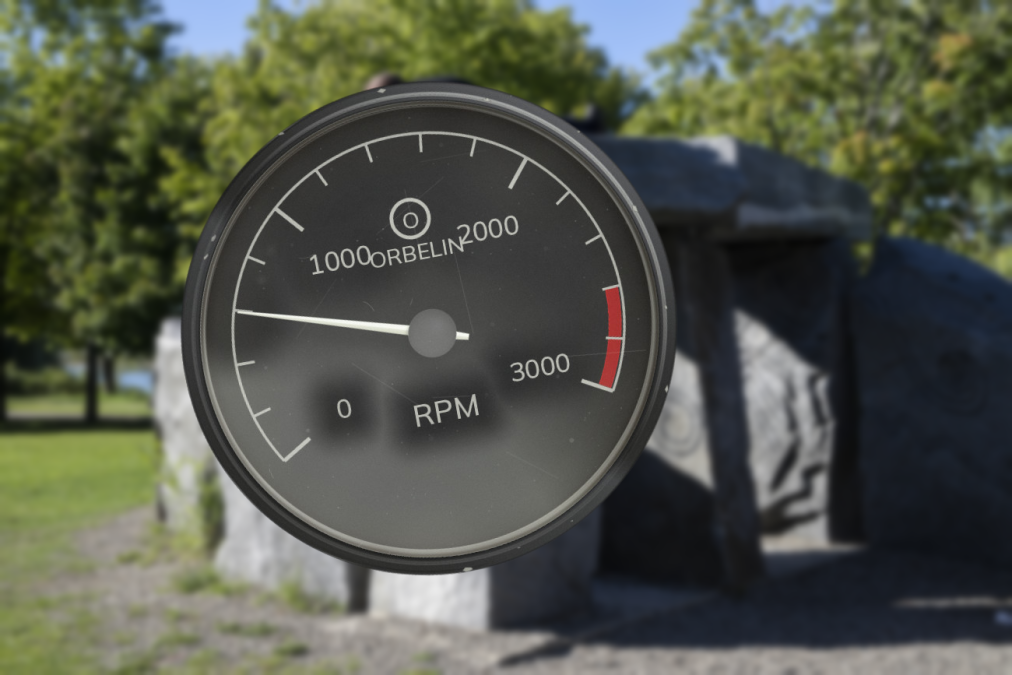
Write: 600; rpm
